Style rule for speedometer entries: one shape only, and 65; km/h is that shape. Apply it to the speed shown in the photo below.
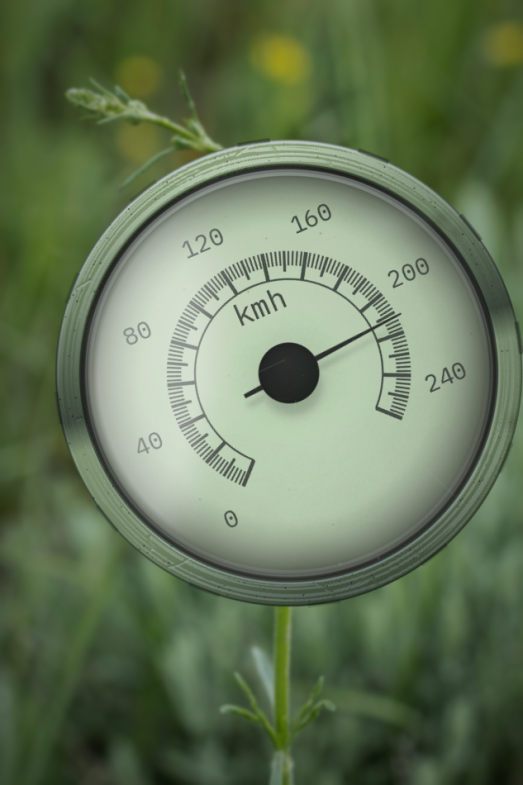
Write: 212; km/h
